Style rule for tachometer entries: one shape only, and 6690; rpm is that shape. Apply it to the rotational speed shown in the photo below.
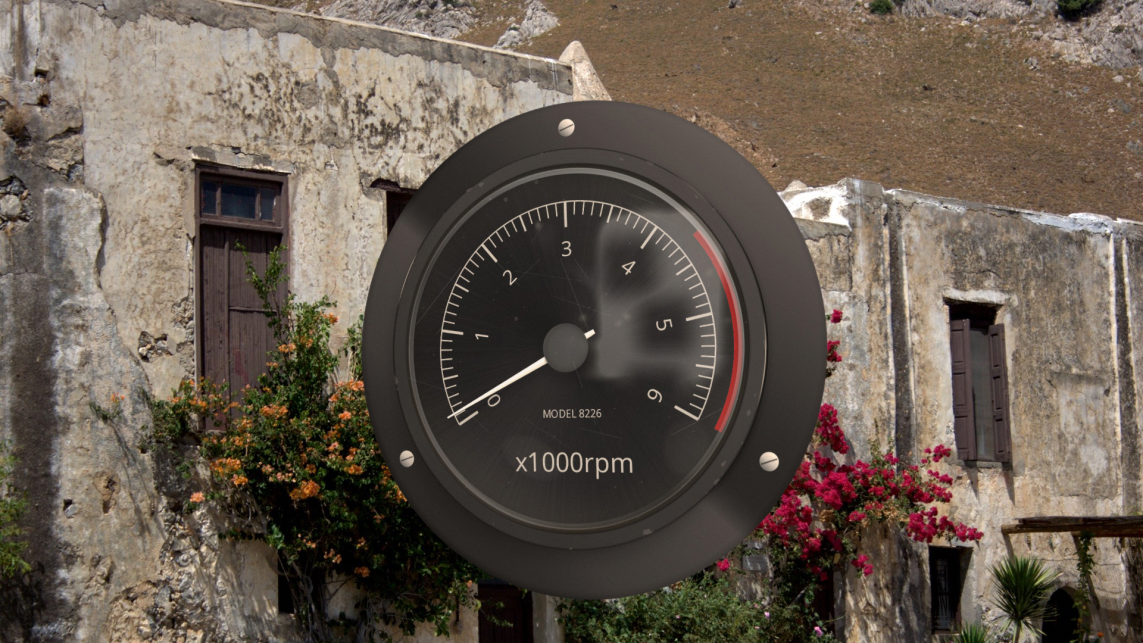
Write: 100; rpm
